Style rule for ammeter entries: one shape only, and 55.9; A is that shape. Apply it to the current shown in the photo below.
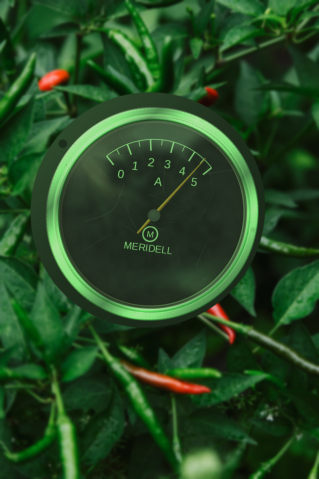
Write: 4.5; A
